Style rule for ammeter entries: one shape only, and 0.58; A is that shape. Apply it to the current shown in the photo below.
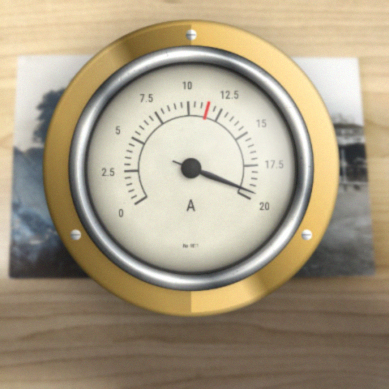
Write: 19.5; A
